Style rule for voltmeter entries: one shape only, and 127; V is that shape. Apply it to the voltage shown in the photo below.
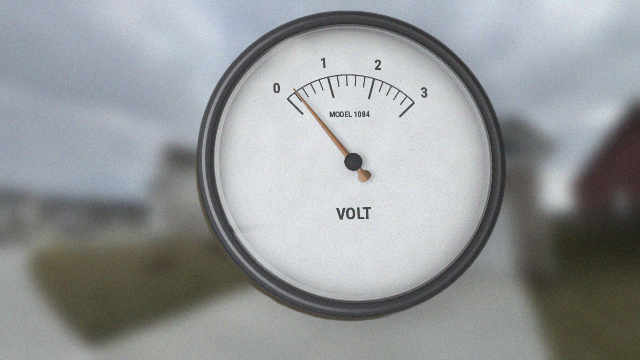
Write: 0.2; V
